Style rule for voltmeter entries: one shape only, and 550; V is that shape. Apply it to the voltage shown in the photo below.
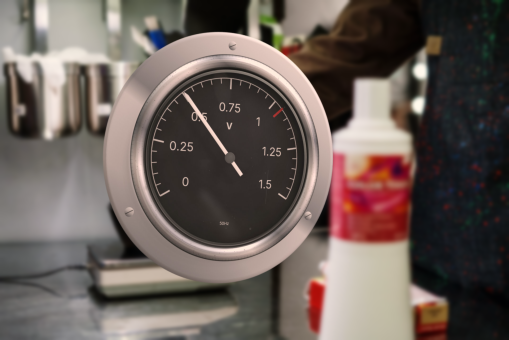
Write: 0.5; V
